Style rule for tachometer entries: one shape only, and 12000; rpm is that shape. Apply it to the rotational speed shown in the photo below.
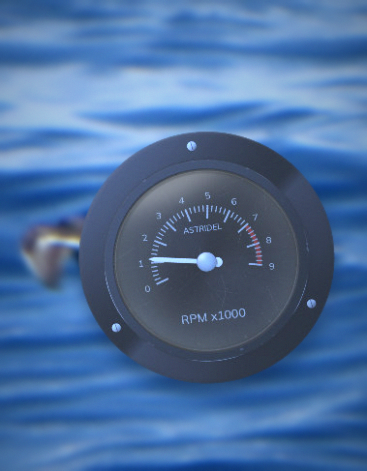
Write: 1200; rpm
